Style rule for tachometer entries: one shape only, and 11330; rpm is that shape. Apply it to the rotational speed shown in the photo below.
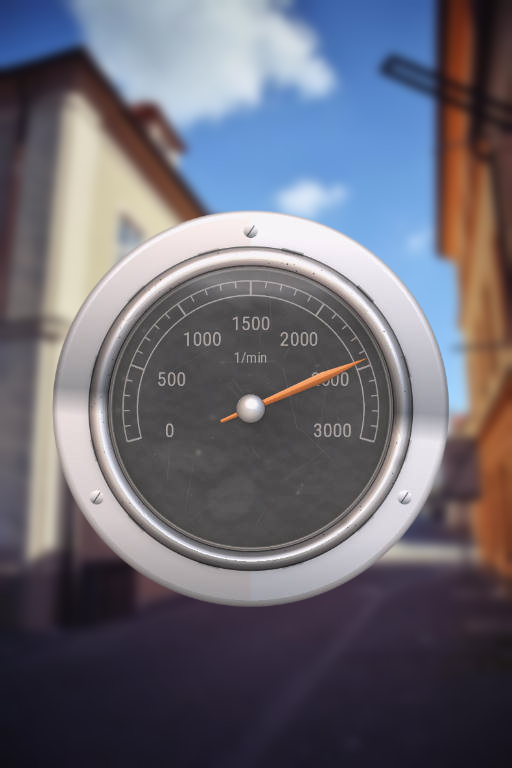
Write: 2450; rpm
